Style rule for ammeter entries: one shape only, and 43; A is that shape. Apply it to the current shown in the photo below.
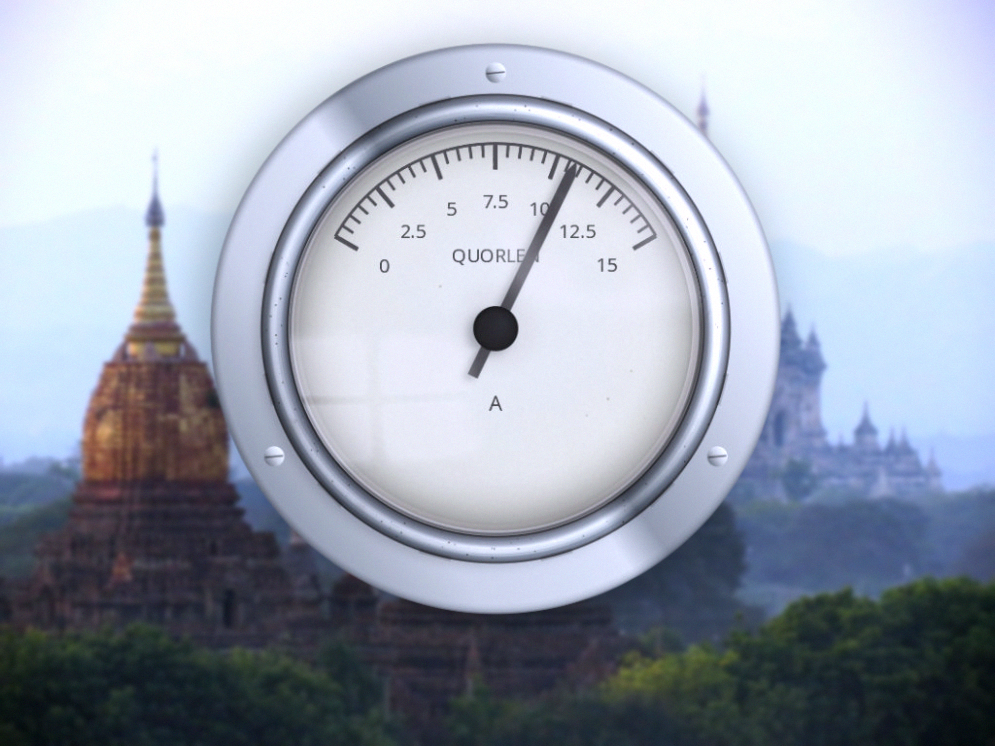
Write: 10.75; A
